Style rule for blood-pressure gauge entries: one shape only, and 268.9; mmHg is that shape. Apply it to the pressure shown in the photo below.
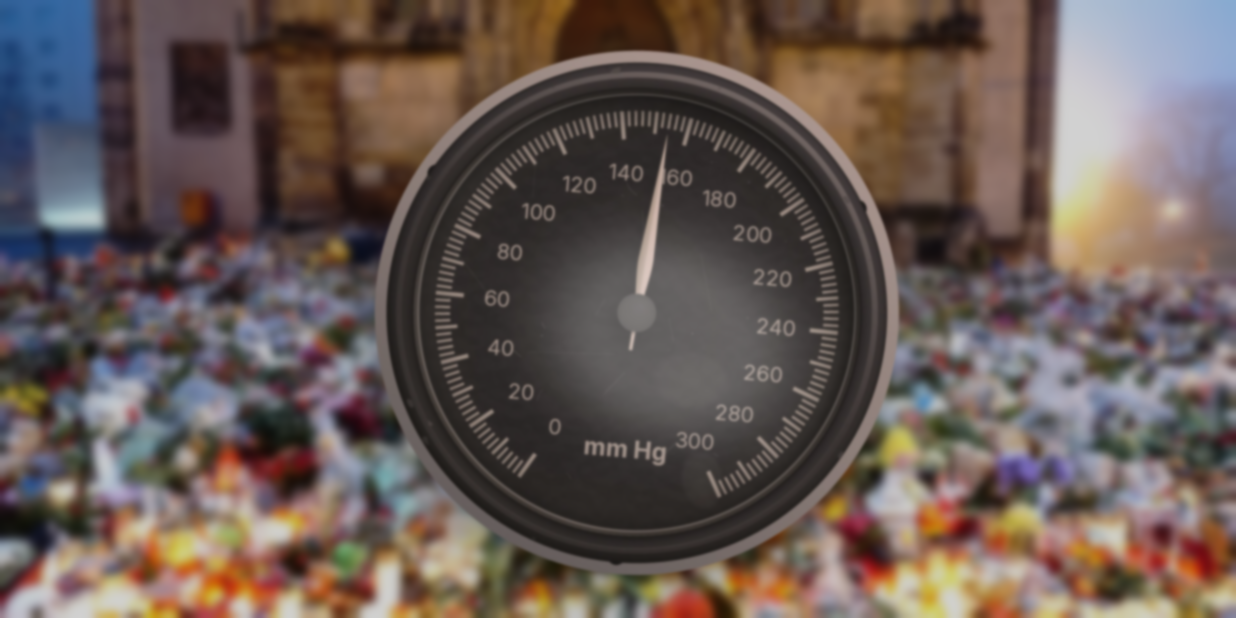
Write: 154; mmHg
